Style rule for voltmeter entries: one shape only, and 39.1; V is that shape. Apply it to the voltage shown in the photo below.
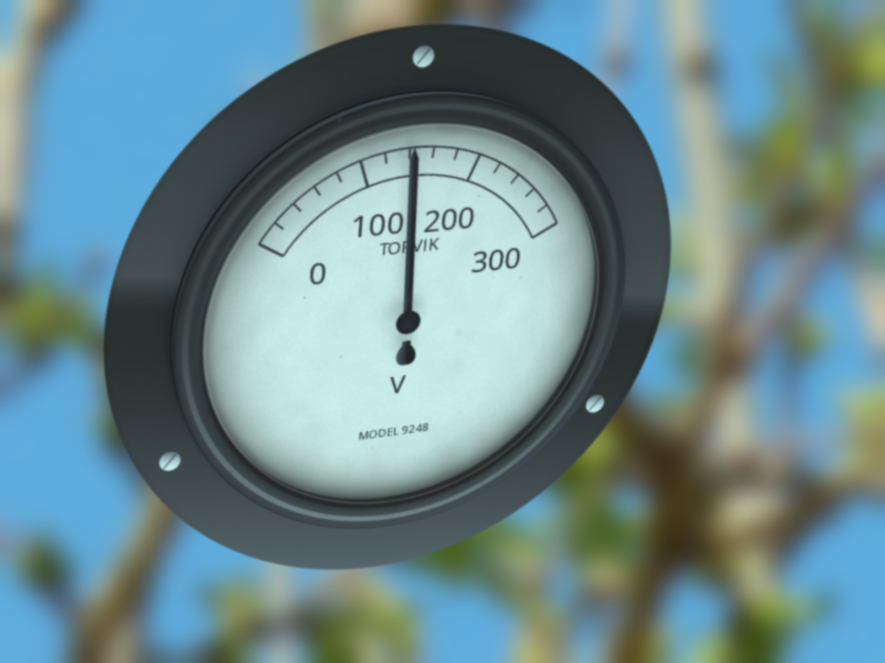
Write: 140; V
